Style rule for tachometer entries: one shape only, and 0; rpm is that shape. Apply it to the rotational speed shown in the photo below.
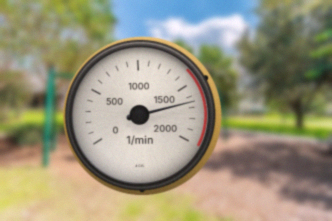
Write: 1650; rpm
